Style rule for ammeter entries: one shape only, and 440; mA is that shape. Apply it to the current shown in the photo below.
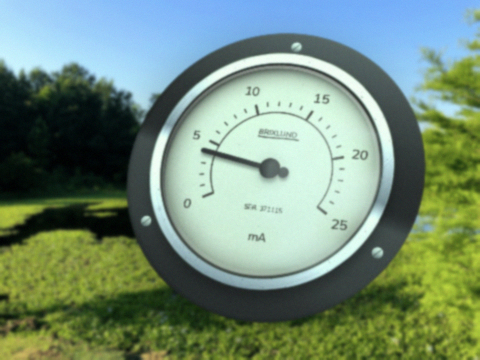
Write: 4; mA
